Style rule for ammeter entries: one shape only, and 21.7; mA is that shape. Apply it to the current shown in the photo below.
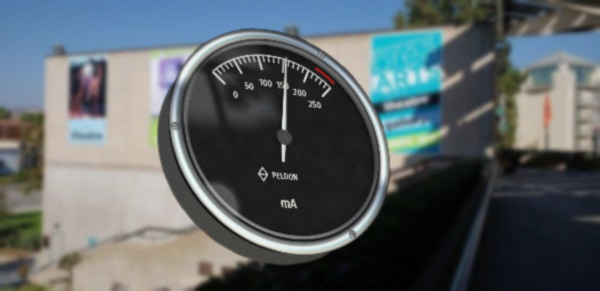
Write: 150; mA
